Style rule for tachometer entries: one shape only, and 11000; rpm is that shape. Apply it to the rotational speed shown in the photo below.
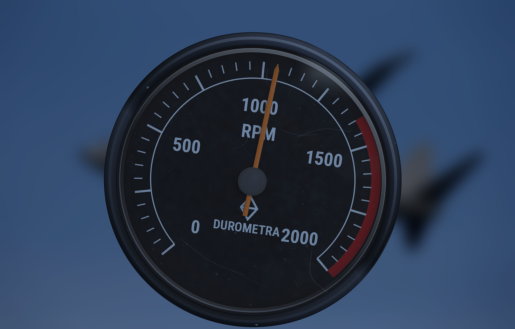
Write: 1050; rpm
